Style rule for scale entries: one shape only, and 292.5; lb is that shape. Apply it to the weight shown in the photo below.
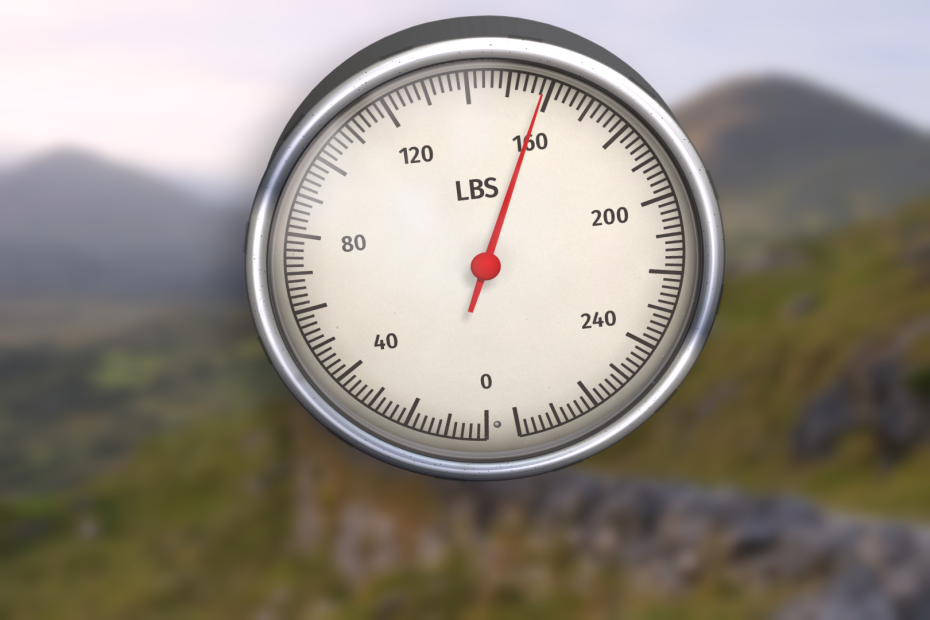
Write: 158; lb
